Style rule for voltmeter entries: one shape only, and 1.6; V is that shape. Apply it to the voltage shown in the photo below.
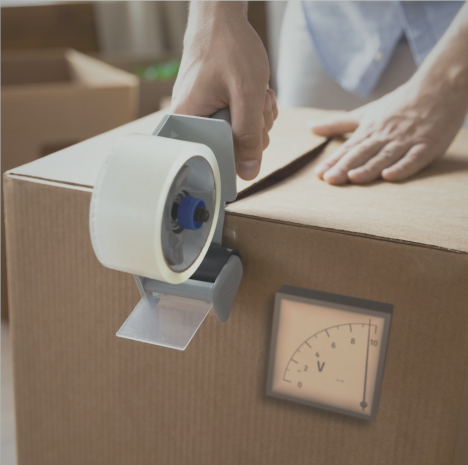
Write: 9.5; V
